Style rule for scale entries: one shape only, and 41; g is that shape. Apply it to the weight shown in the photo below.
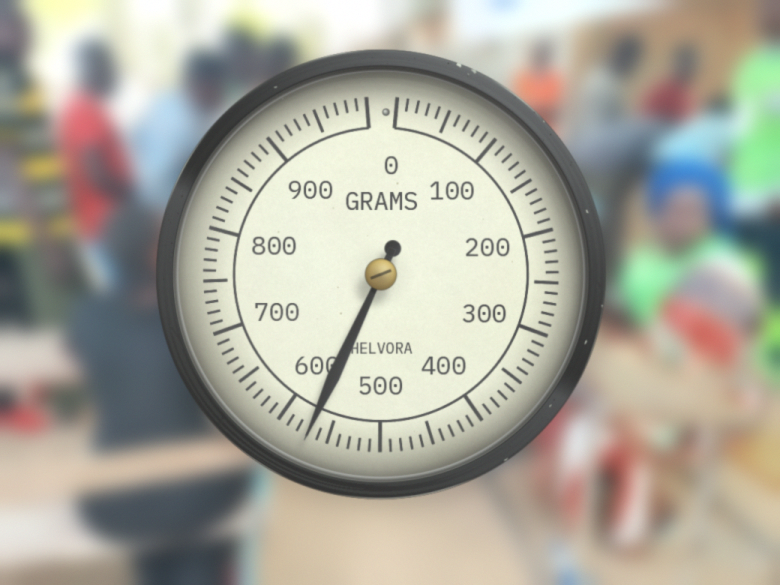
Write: 570; g
